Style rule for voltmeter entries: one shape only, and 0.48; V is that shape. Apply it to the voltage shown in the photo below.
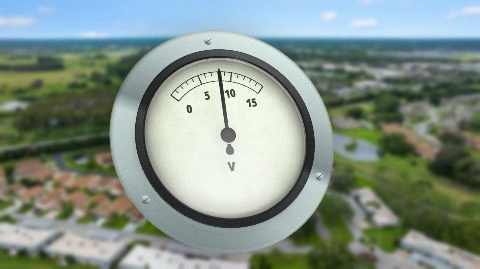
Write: 8; V
